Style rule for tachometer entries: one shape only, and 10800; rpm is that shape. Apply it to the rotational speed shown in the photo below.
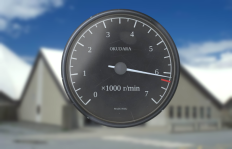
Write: 6125; rpm
